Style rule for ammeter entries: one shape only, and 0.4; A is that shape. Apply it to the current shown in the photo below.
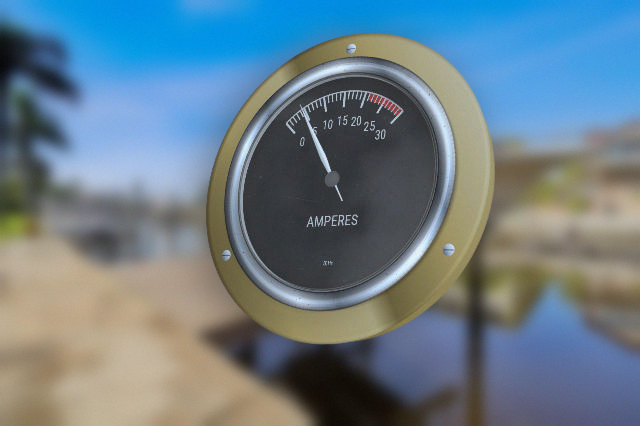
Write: 5; A
